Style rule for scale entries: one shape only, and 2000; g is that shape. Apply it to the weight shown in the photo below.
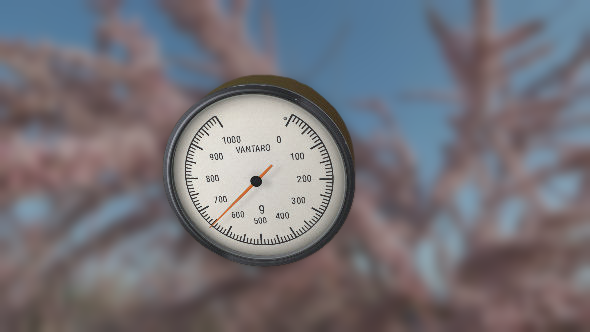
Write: 650; g
